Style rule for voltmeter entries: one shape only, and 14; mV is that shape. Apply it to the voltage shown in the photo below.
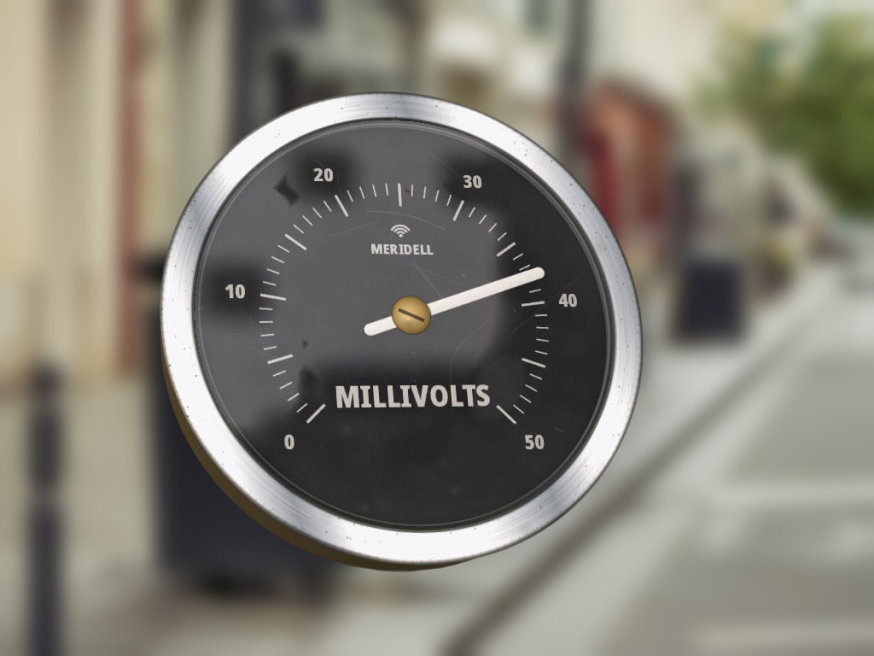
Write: 38; mV
